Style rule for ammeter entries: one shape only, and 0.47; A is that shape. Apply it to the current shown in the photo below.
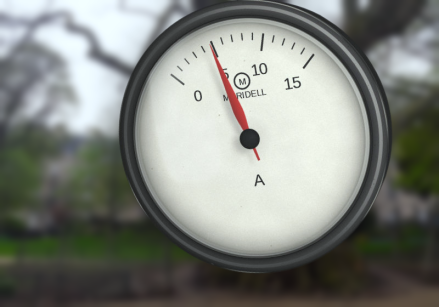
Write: 5; A
